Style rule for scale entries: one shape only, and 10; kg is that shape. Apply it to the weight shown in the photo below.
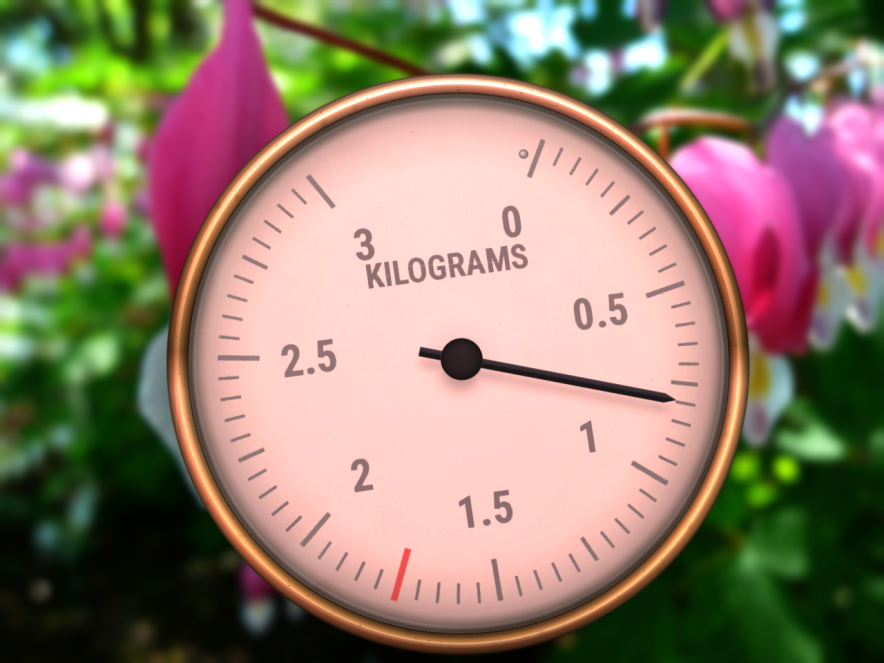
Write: 0.8; kg
